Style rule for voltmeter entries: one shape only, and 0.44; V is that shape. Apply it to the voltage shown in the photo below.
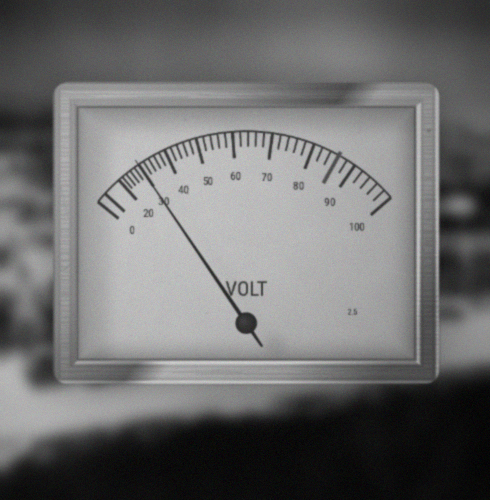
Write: 30; V
